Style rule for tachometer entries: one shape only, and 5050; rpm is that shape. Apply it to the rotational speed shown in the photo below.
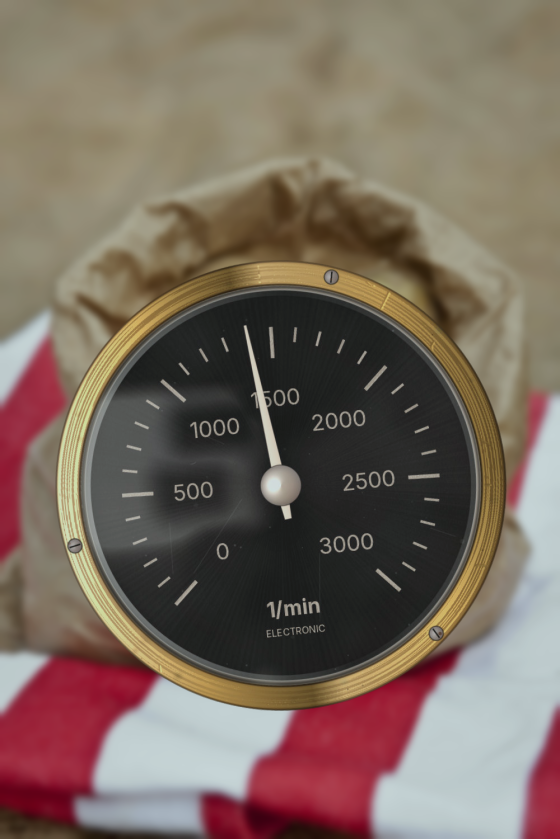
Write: 1400; rpm
